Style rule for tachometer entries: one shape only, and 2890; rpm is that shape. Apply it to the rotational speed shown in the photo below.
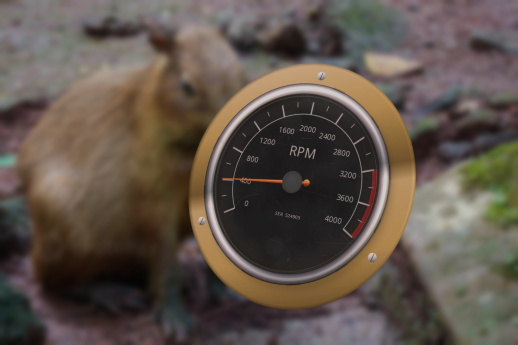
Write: 400; rpm
